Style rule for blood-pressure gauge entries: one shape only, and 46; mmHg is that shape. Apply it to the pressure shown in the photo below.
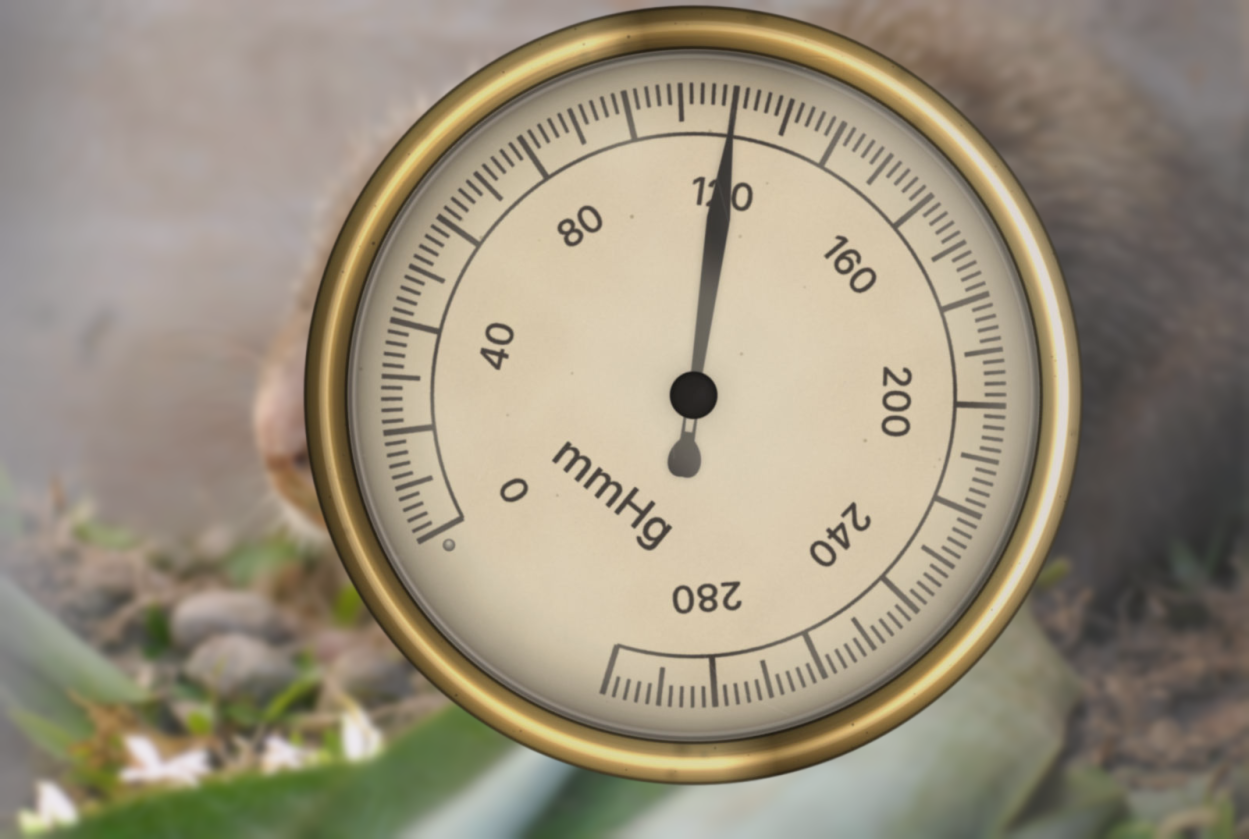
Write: 120; mmHg
